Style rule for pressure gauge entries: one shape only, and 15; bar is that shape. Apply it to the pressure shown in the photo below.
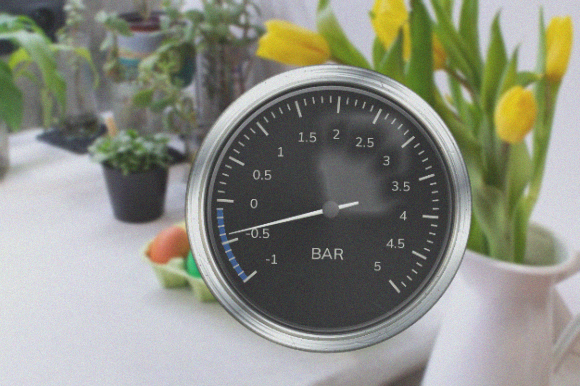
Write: -0.4; bar
